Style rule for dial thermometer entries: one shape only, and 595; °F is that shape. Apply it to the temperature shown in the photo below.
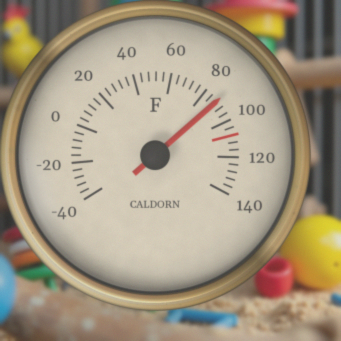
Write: 88; °F
